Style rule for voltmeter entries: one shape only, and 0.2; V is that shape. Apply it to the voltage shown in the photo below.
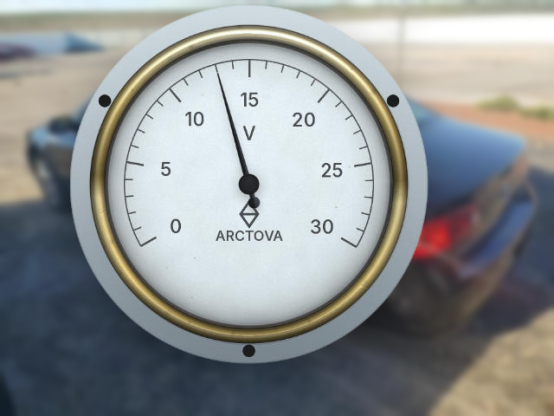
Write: 13; V
